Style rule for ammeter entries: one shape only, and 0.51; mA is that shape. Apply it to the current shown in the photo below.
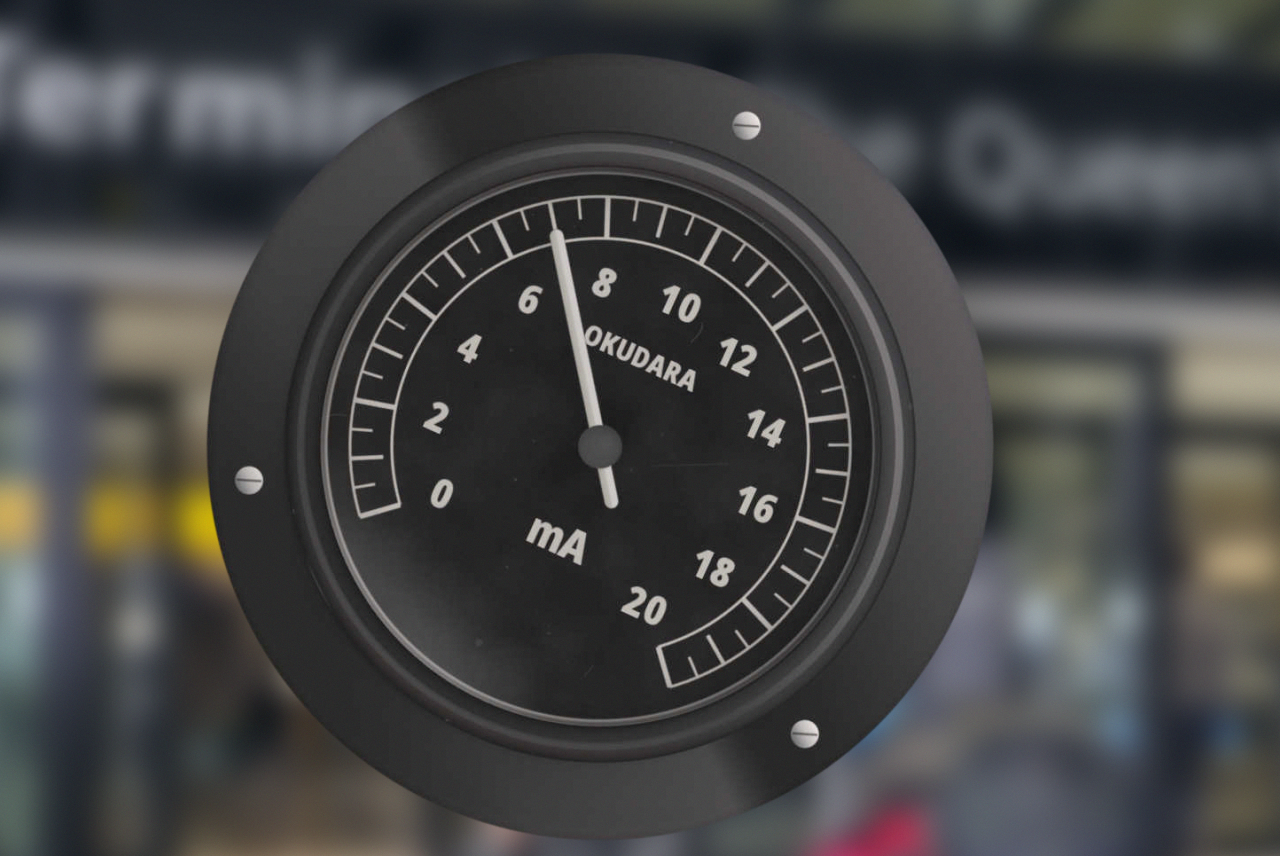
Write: 7; mA
